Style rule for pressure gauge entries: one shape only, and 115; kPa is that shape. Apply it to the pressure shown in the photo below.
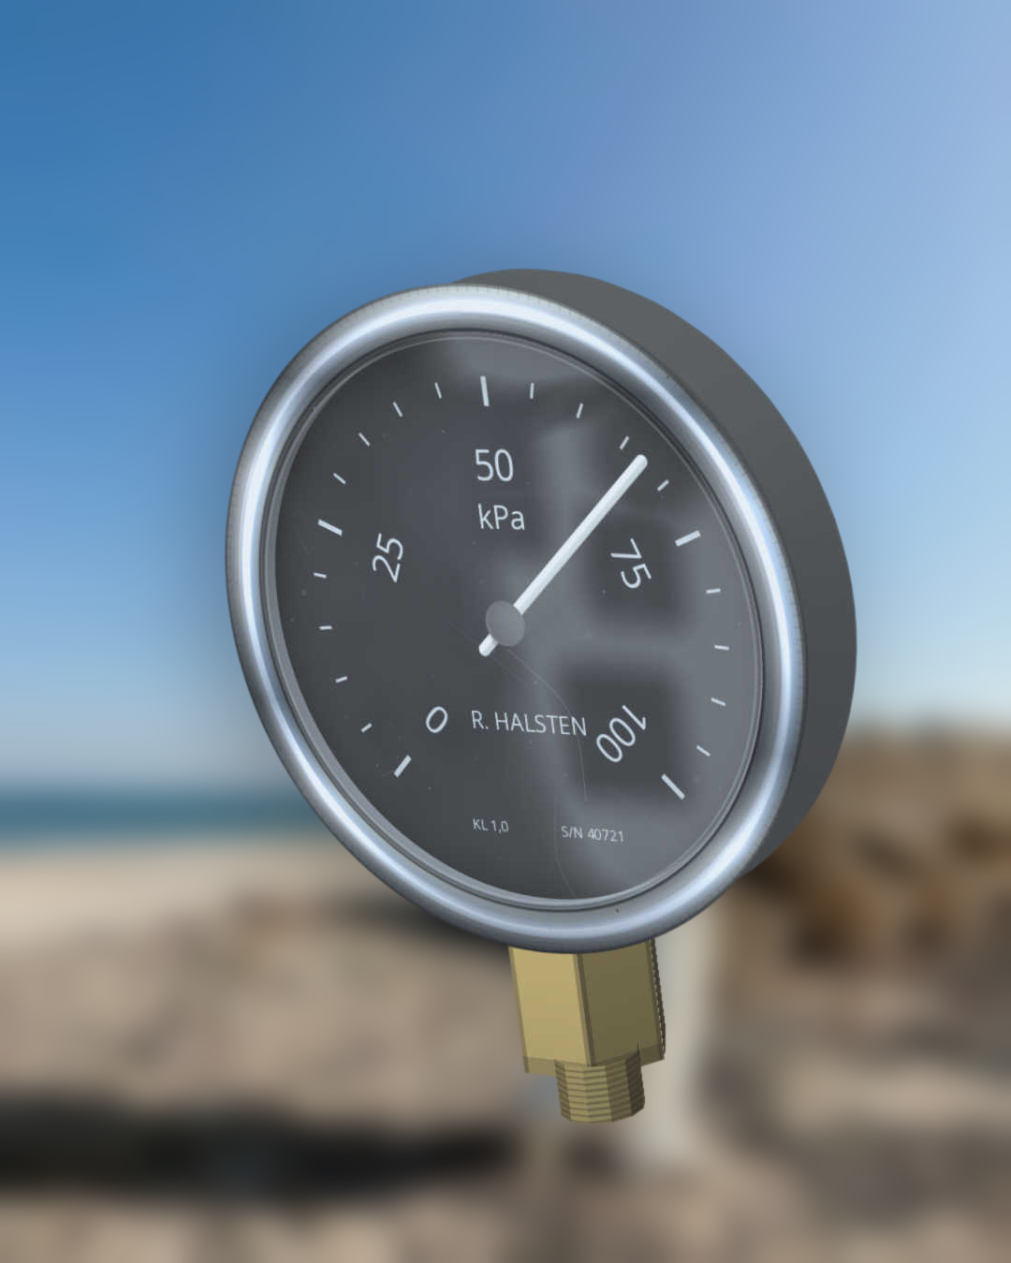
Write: 67.5; kPa
